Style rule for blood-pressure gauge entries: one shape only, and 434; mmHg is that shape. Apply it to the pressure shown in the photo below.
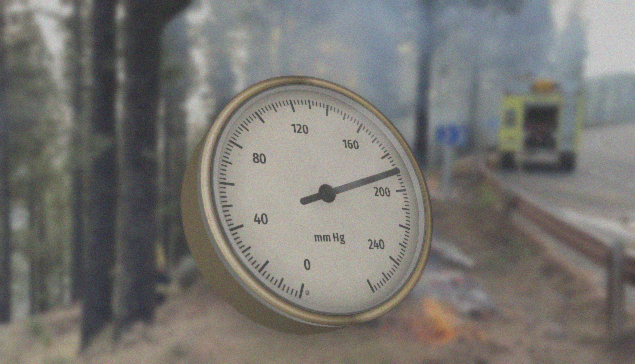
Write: 190; mmHg
